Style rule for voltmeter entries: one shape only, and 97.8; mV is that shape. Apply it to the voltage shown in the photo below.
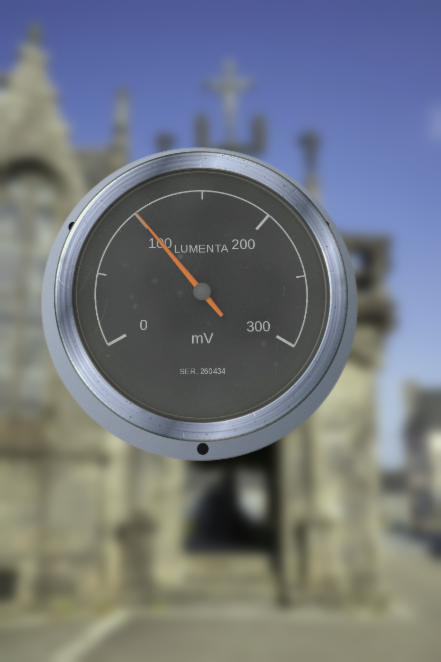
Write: 100; mV
